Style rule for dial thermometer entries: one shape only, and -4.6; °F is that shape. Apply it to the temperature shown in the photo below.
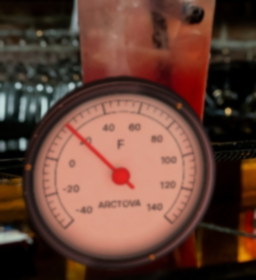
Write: 20; °F
